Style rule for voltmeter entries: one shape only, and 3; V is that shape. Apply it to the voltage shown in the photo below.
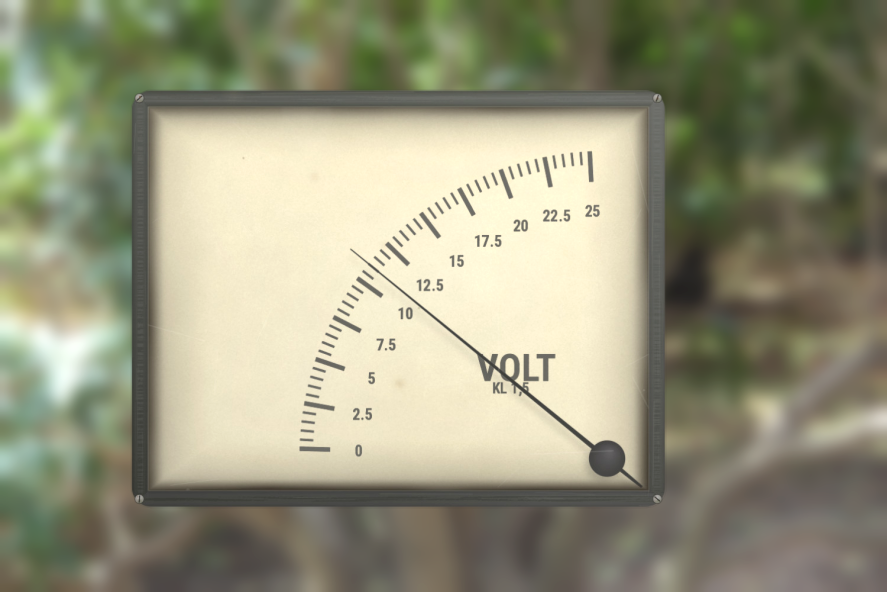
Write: 11; V
